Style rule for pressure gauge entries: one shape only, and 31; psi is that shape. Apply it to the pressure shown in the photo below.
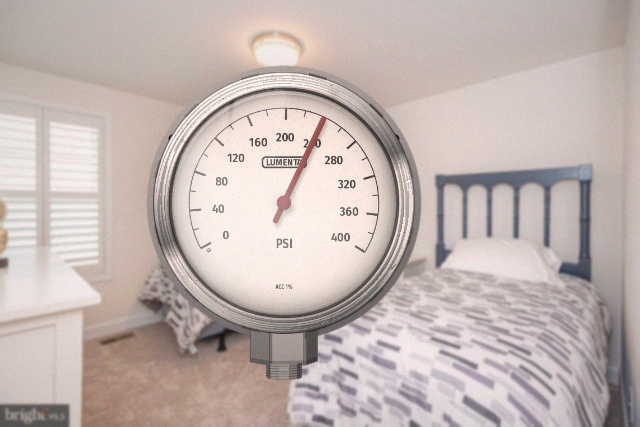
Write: 240; psi
